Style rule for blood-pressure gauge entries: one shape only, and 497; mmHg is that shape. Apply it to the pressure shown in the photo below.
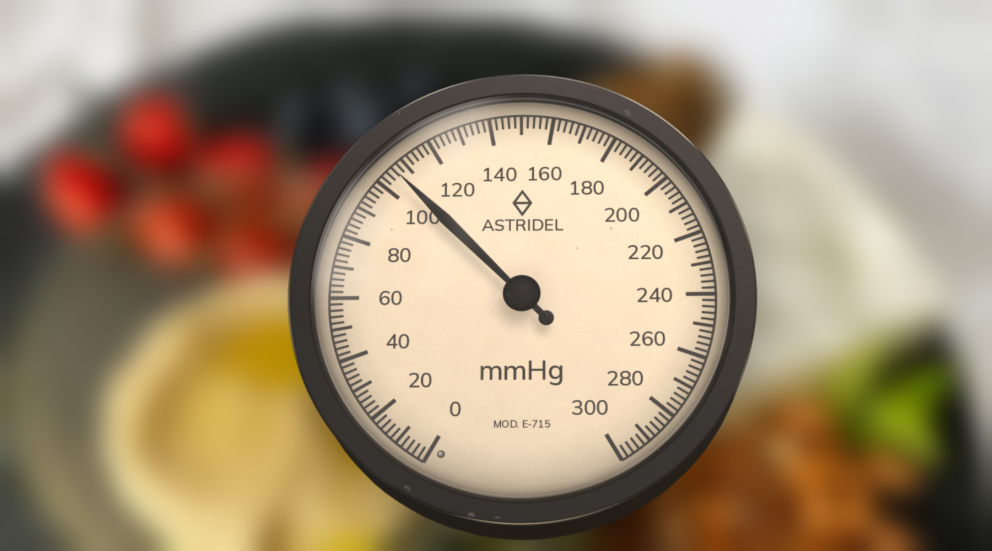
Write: 106; mmHg
